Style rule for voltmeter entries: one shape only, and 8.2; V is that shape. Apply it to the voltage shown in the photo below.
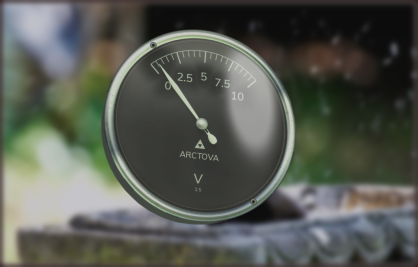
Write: 0.5; V
